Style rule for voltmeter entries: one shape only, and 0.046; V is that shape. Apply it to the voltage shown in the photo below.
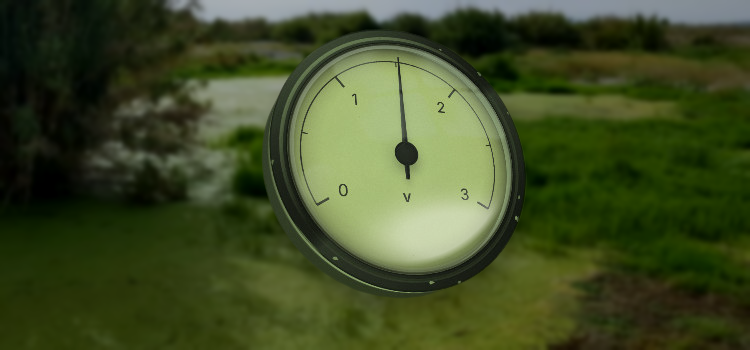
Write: 1.5; V
